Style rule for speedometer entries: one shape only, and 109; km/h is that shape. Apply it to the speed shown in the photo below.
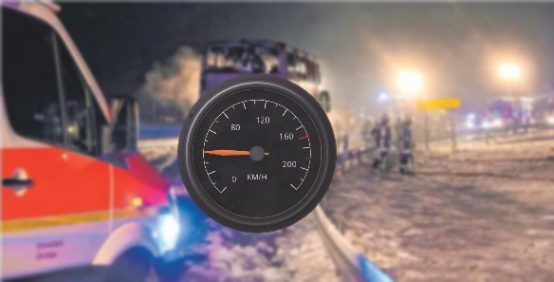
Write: 40; km/h
